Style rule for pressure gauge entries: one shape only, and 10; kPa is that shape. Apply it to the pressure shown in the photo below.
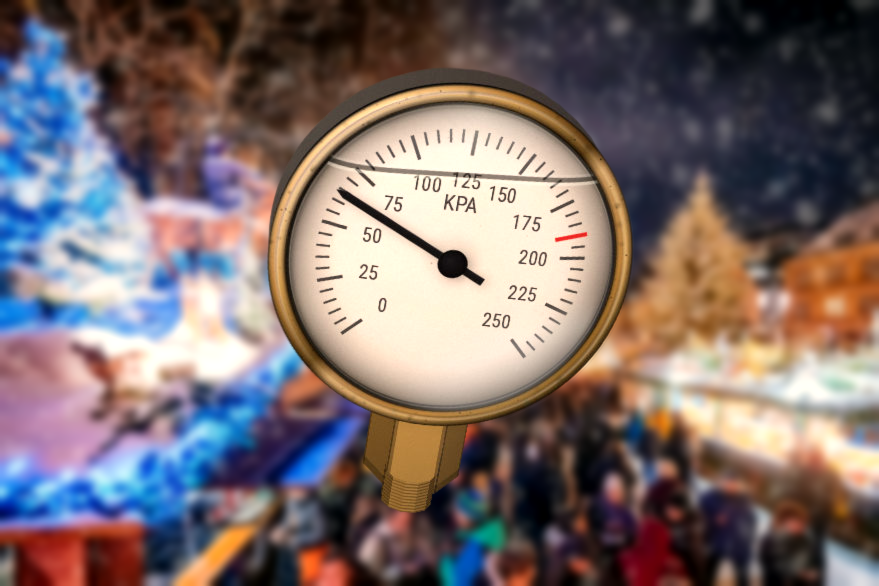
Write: 65; kPa
